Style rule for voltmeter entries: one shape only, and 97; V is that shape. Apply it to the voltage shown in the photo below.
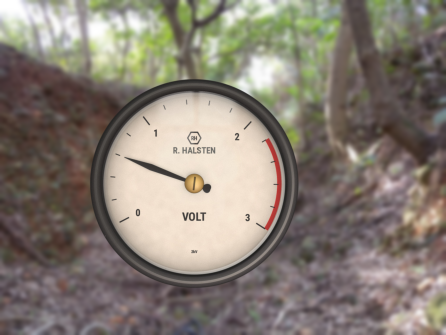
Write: 0.6; V
